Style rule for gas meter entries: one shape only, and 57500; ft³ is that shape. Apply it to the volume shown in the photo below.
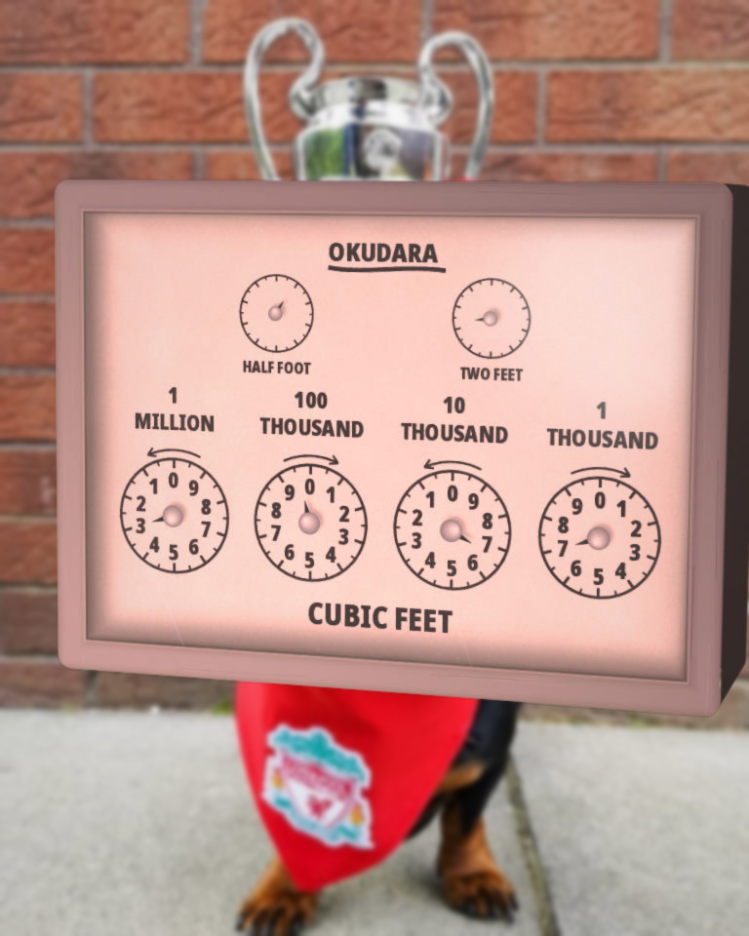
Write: 296700; ft³
